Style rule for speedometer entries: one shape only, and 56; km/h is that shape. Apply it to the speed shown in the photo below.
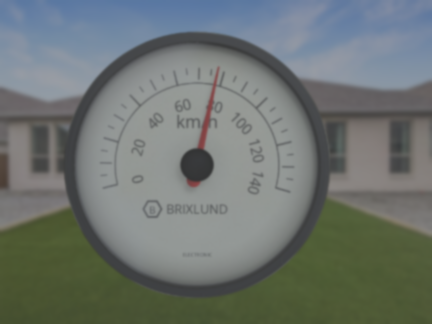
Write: 77.5; km/h
